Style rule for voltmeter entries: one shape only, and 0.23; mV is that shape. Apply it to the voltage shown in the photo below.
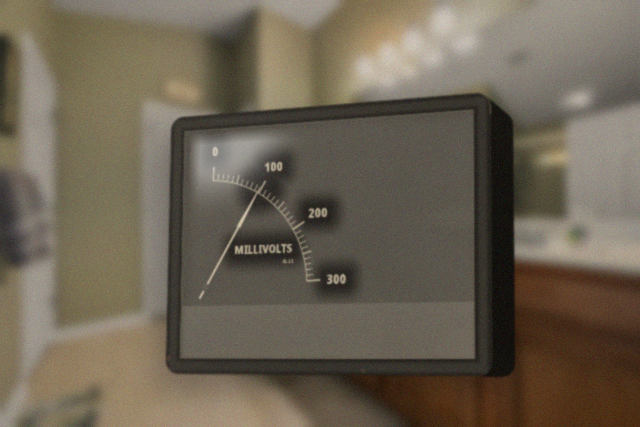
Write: 100; mV
